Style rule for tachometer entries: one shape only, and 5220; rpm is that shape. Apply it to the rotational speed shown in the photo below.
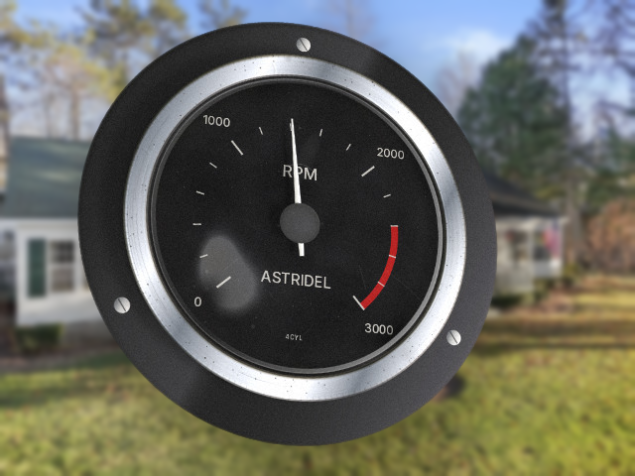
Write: 1400; rpm
